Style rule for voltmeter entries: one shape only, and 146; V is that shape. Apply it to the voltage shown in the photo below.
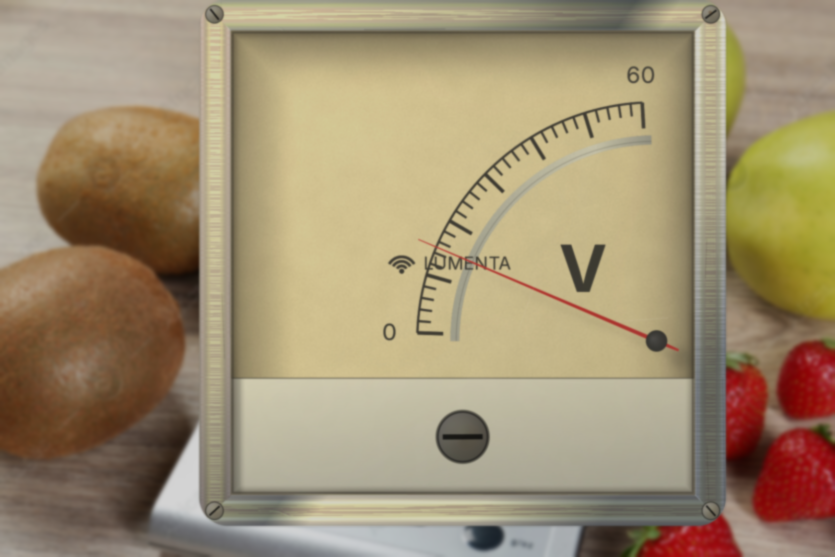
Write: 15; V
